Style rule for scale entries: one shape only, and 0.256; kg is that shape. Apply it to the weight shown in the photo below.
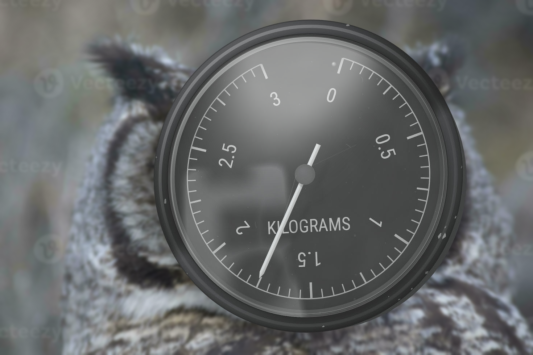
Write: 1.75; kg
